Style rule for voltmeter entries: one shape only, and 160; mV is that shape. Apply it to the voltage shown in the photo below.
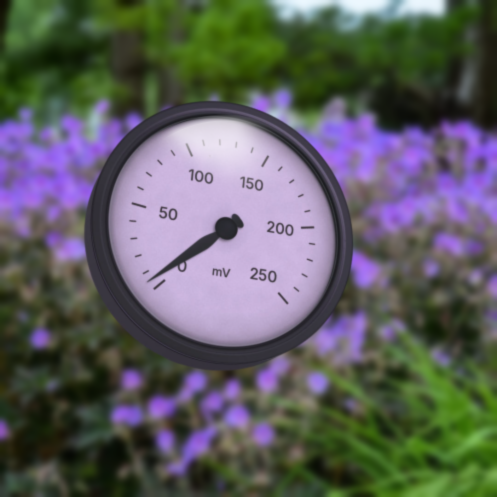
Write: 5; mV
